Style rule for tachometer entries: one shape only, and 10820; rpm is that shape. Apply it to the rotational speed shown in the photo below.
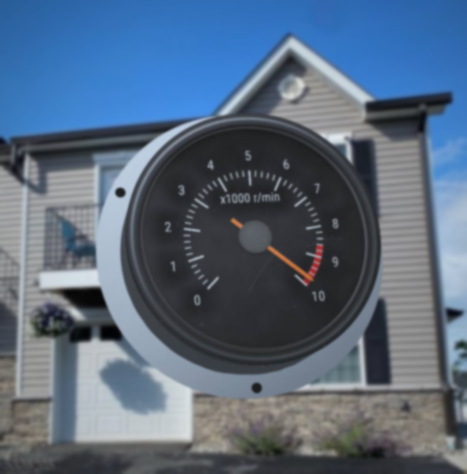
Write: 9800; rpm
